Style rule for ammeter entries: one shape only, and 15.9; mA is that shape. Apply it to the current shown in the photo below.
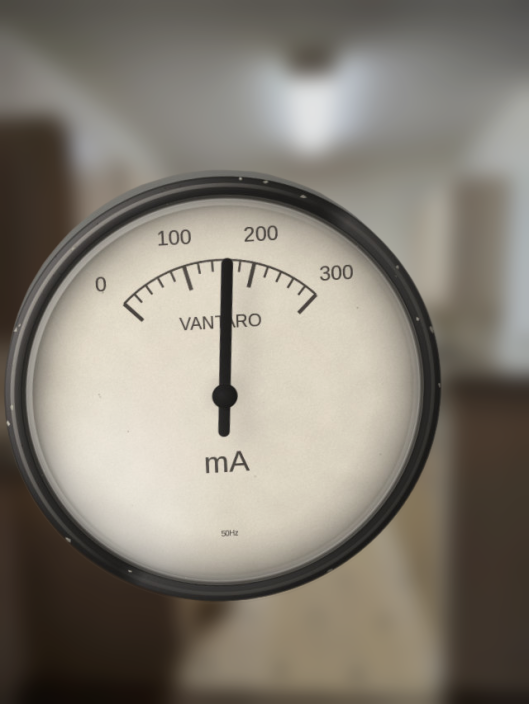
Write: 160; mA
